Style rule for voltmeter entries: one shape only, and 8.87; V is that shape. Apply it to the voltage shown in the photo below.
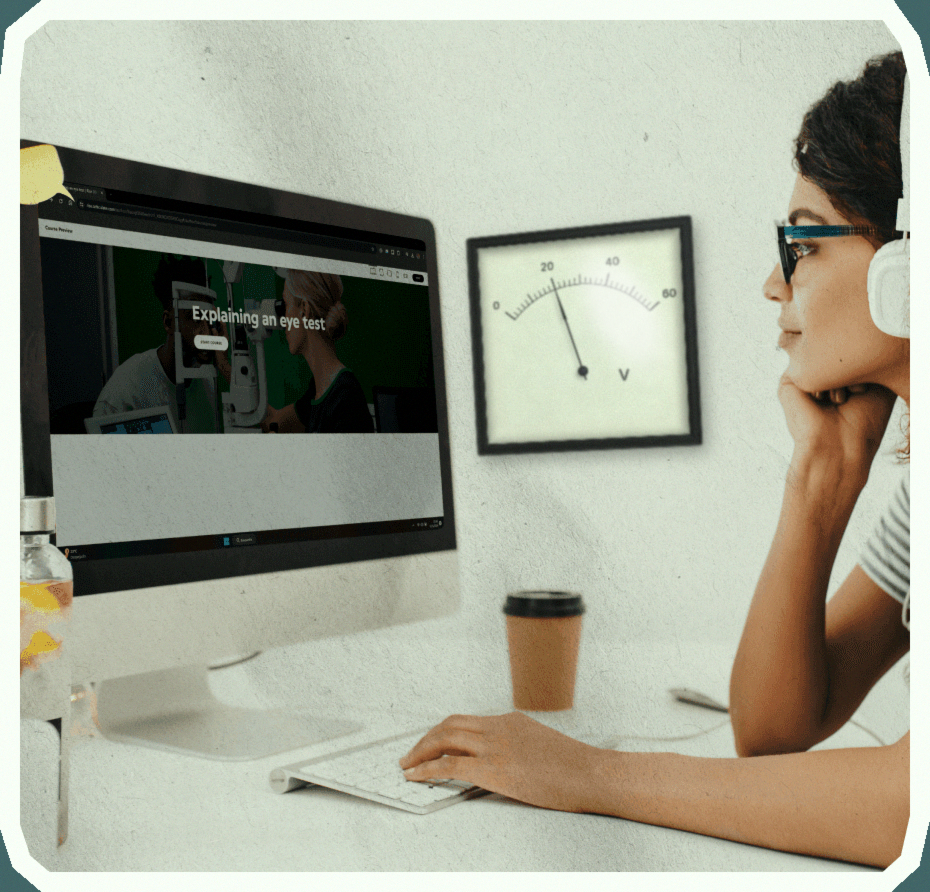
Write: 20; V
